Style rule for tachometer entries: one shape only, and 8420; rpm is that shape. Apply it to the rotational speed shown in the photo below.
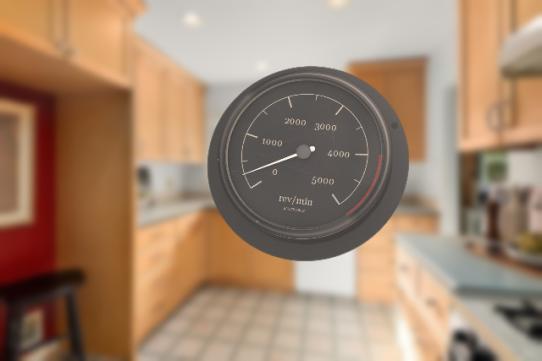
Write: 250; rpm
